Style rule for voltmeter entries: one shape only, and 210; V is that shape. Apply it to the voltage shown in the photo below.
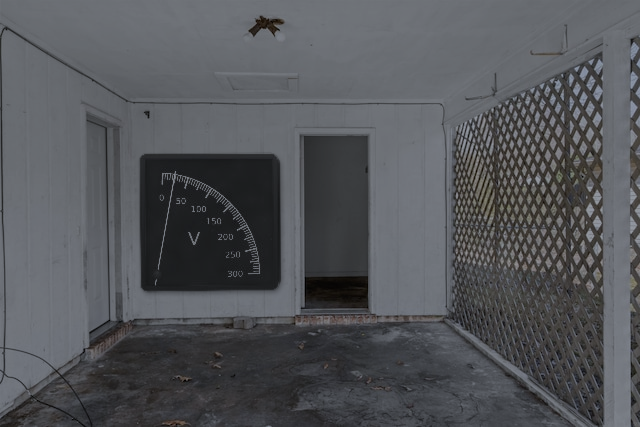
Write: 25; V
